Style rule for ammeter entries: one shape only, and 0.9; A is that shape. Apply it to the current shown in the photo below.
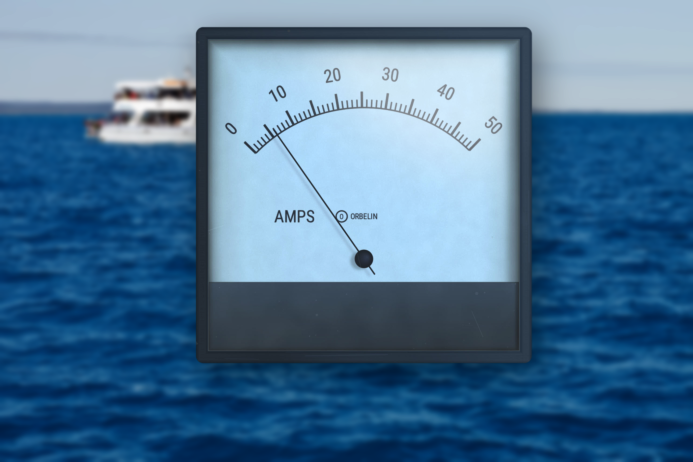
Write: 6; A
